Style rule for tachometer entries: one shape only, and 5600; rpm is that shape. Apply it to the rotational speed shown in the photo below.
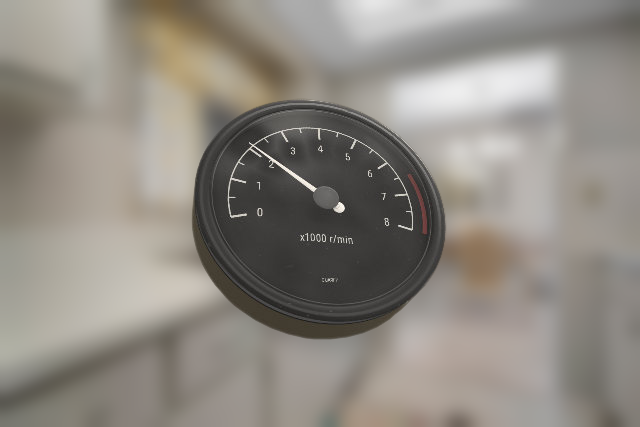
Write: 2000; rpm
